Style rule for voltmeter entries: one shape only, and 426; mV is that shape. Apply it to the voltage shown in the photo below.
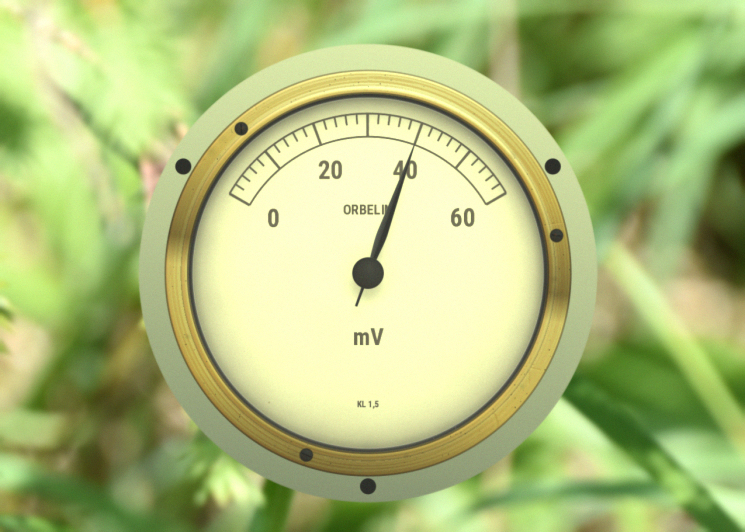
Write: 40; mV
